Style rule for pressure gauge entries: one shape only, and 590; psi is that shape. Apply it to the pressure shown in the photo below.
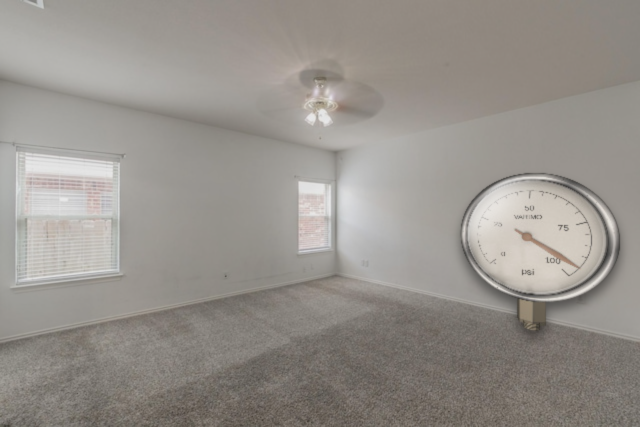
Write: 95; psi
